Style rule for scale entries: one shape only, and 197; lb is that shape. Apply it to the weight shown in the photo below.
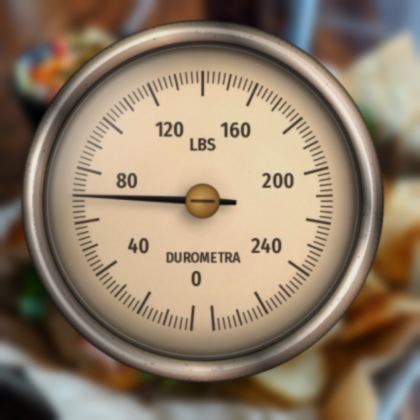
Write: 70; lb
